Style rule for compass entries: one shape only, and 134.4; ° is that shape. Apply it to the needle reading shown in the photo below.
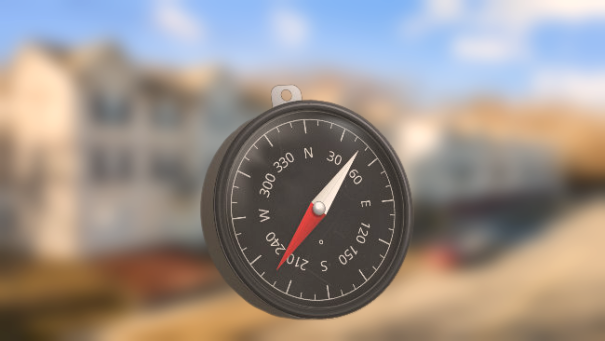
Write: 225; °
